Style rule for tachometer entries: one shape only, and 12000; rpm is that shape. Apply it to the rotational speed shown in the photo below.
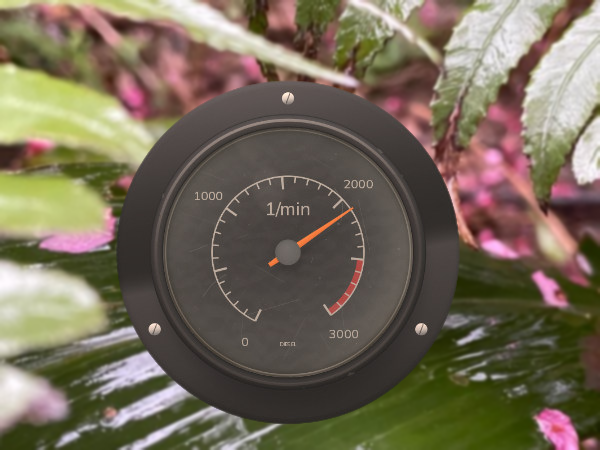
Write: 2100; rpm
